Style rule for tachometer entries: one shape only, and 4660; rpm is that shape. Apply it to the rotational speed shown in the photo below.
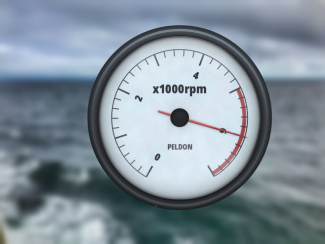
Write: 6000; rpm
